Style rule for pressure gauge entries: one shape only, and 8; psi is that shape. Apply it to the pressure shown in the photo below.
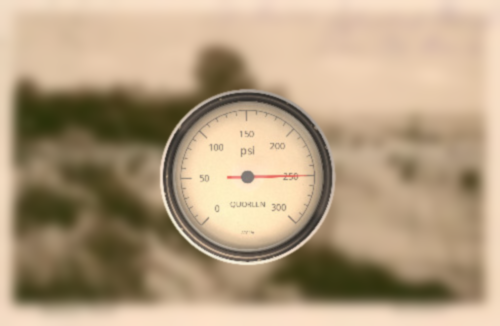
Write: 250; psi
